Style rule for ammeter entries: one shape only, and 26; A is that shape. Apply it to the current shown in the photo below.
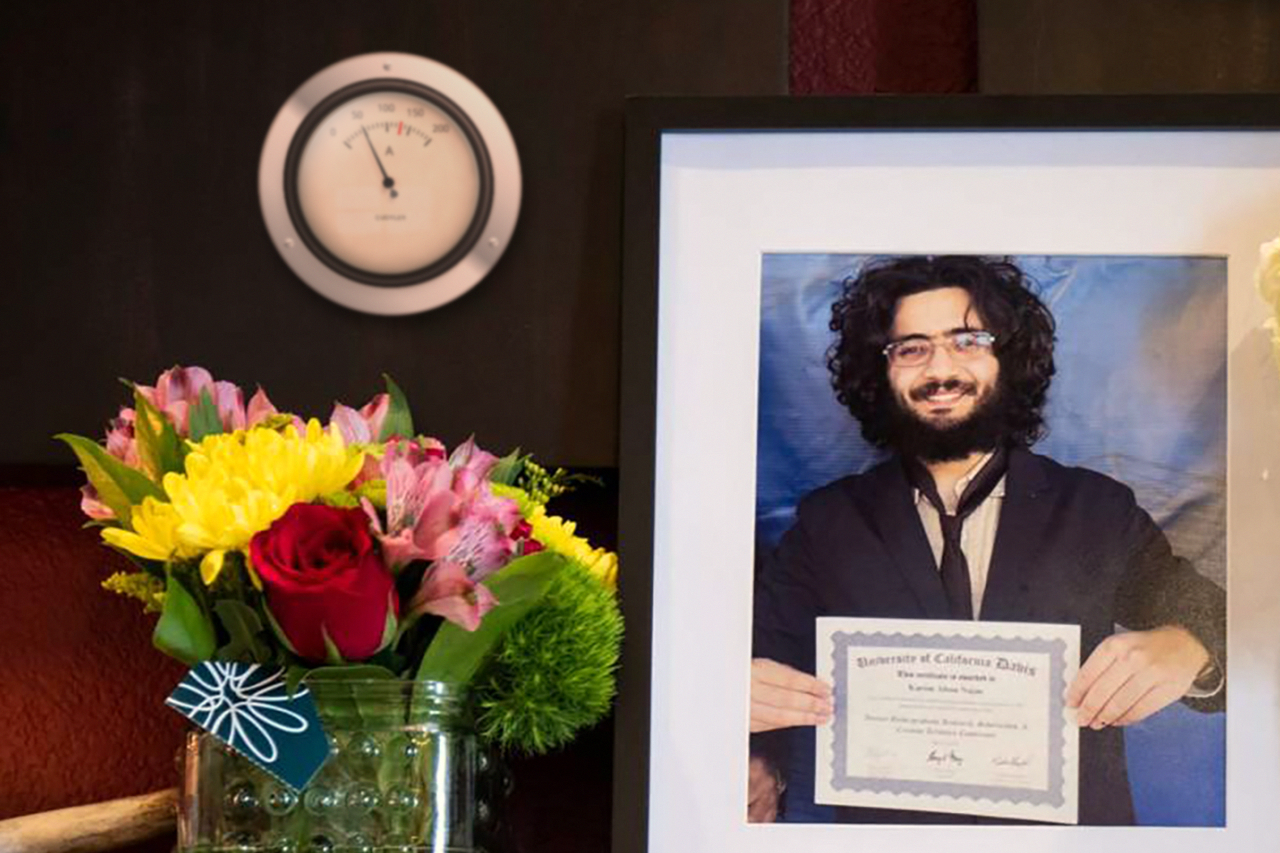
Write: 50; A
